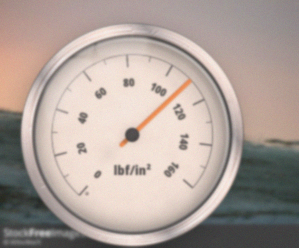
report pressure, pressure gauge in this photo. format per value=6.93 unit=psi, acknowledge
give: value=110 unit=psi
